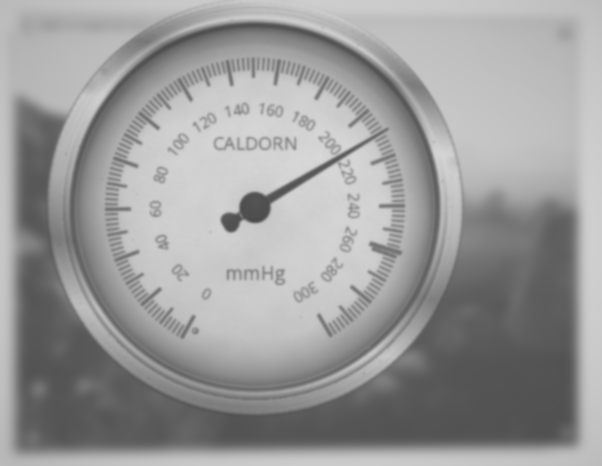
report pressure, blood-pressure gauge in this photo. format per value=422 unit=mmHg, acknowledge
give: value=210 unit=mmHg
